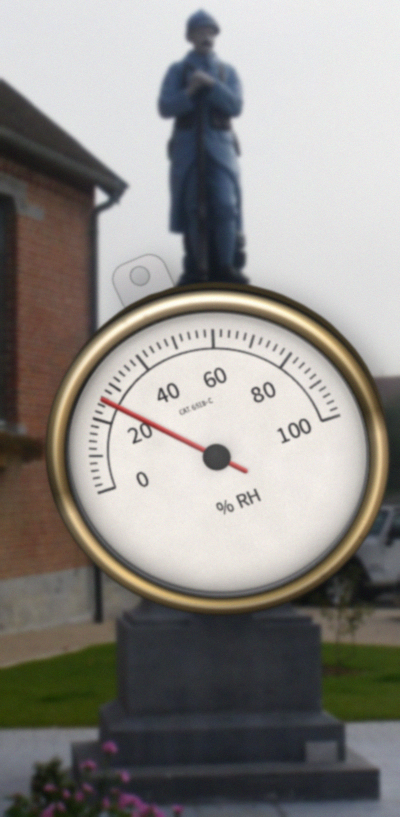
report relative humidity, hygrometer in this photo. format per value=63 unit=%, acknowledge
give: value=26 unit=%
